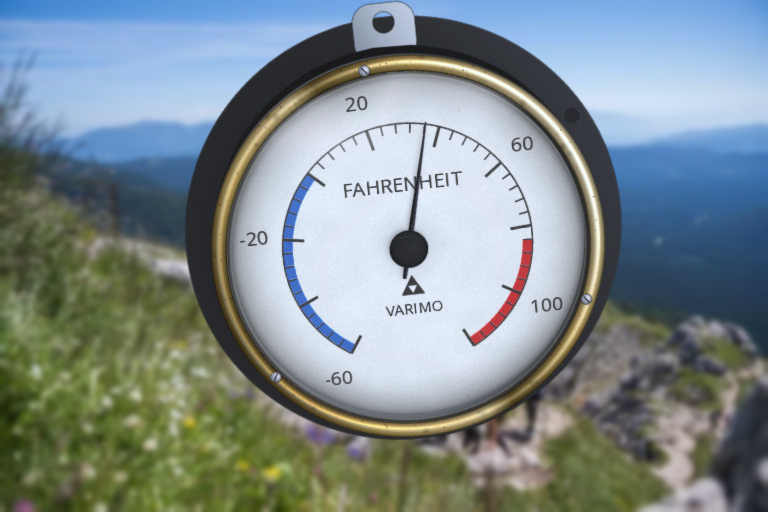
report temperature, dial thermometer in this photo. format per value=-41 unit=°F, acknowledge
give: value=36 unit=°F
